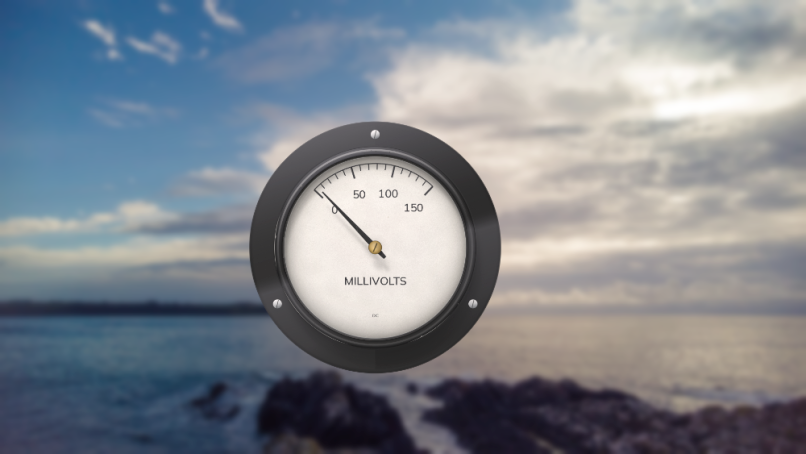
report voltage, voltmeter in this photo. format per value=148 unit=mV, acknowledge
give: value=5 unit=mV
